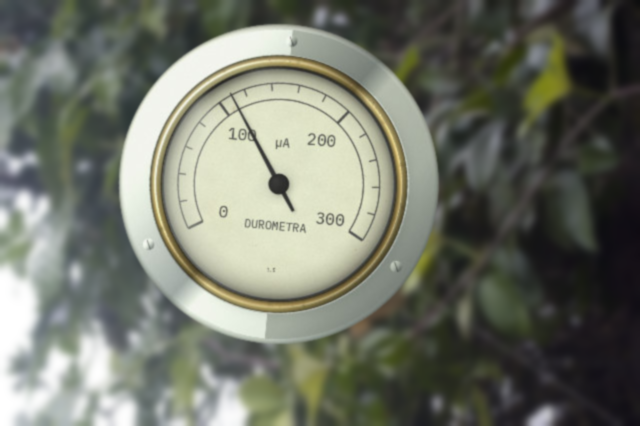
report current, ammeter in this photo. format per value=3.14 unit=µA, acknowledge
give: value=110 unit=µA
